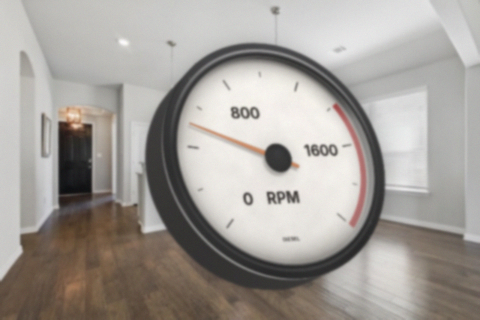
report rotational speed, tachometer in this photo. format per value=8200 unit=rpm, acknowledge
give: value=500 unit=rpm
